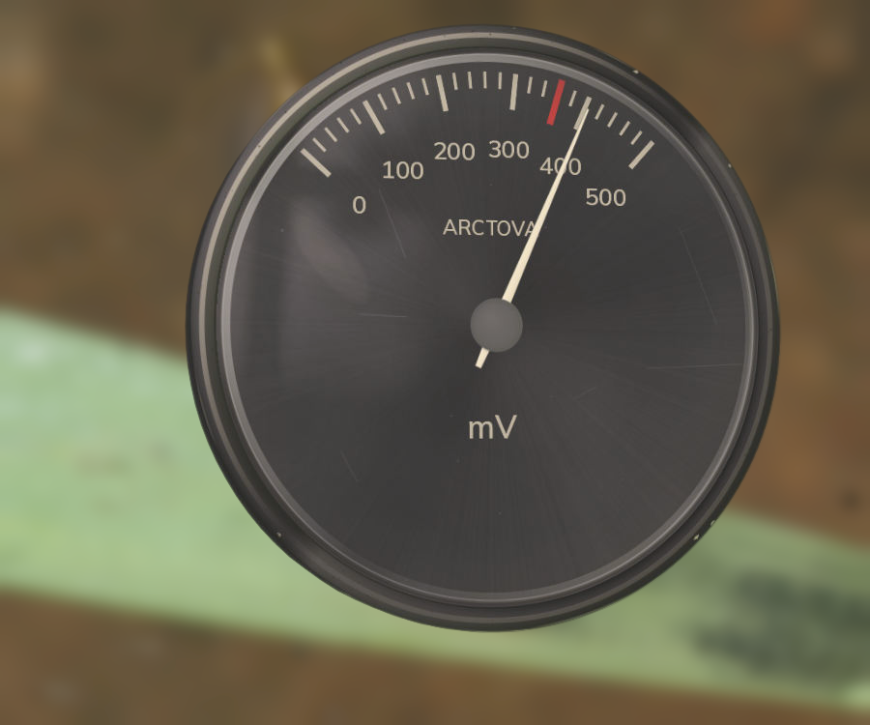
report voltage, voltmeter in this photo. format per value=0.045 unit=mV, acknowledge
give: value=400 unit=mV
